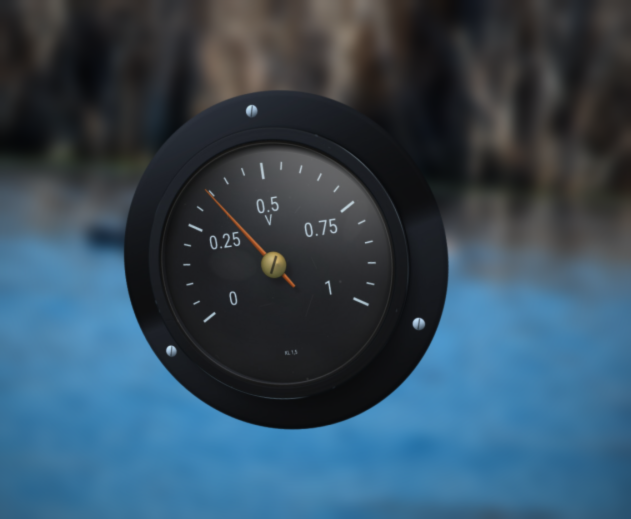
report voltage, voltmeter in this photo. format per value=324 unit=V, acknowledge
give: value=0.35 unit=V
